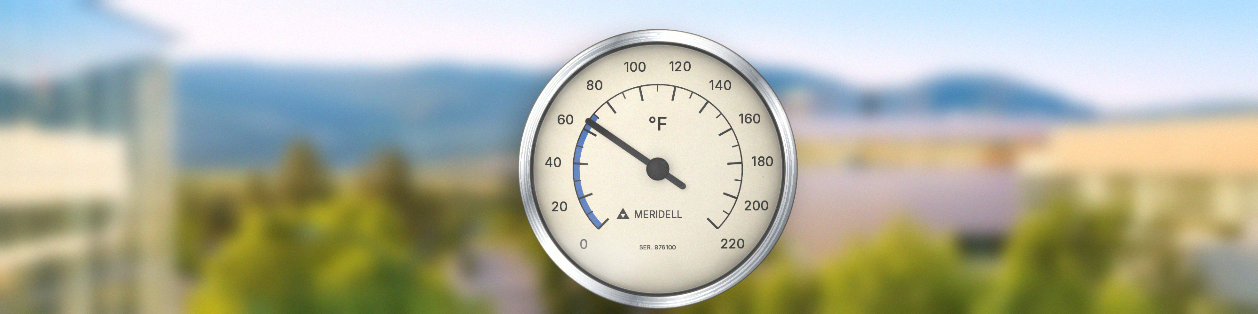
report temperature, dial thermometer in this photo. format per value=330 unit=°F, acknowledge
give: value=65 unit=°F
